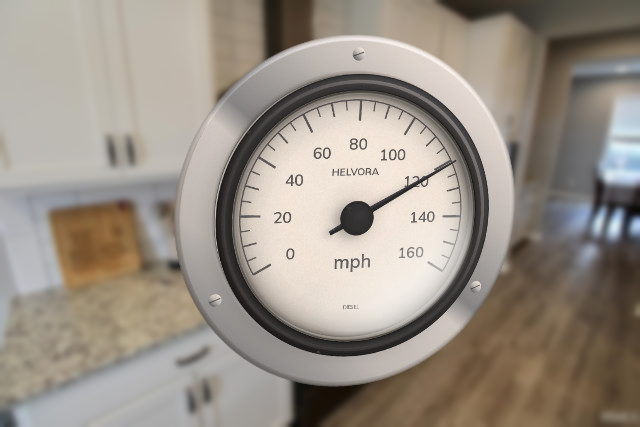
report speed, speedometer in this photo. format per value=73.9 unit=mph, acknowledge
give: value=120 unit=mph
